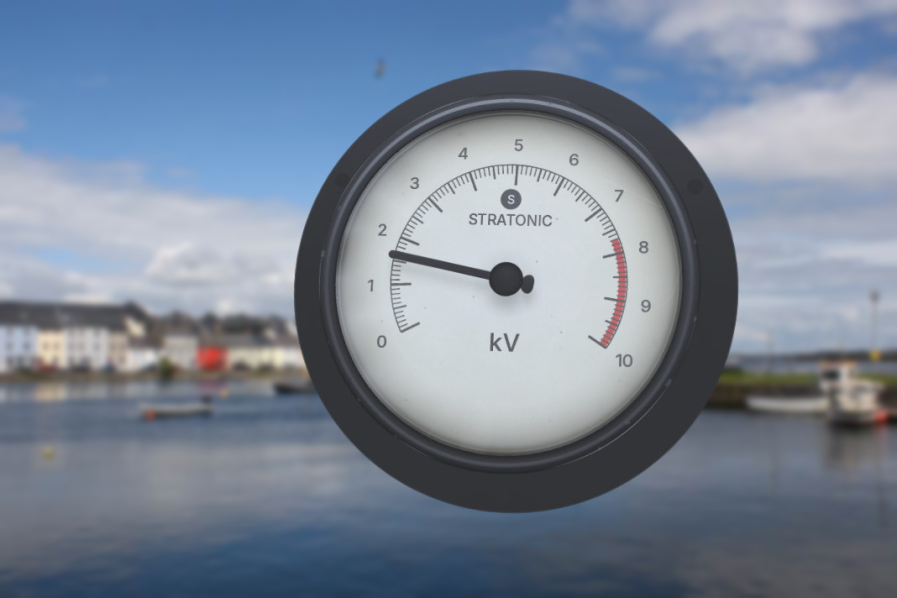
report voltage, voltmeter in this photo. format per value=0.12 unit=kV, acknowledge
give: value=1.6 unit=kV
